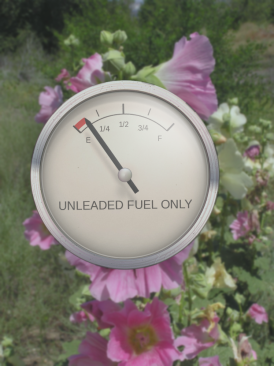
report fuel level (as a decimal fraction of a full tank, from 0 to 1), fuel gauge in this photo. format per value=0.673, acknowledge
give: value=0.125
